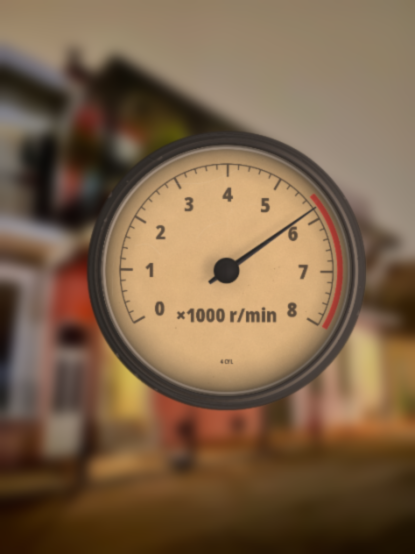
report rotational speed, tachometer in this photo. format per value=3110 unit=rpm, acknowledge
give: value=5800 unit=rpm
